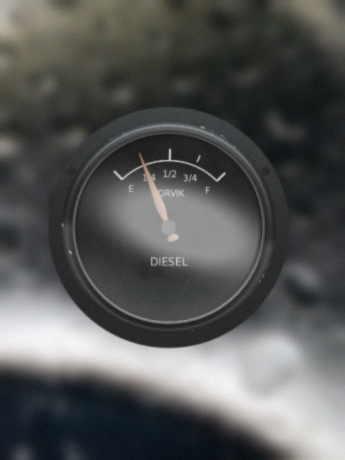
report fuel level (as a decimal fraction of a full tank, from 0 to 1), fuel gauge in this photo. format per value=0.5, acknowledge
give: value=0.25
